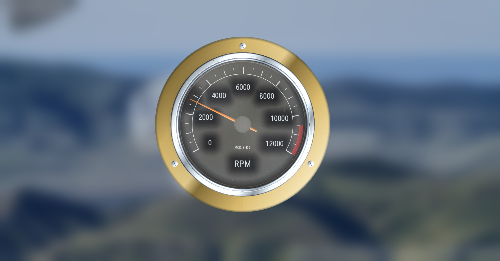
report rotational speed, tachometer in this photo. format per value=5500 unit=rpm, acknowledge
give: value=2750 unit=rpm
